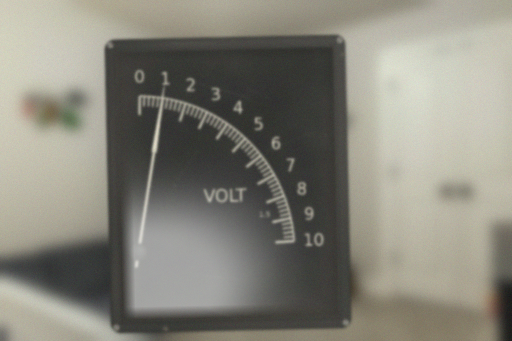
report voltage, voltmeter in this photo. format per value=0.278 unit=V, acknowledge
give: value=1 unit=V
